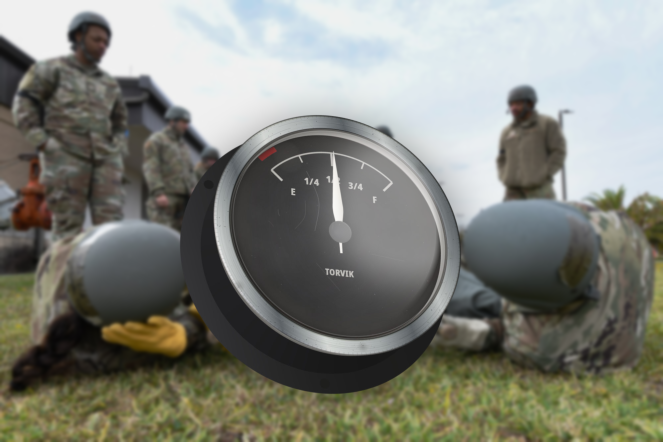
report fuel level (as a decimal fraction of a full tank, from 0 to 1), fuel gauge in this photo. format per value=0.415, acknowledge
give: value=0.5
